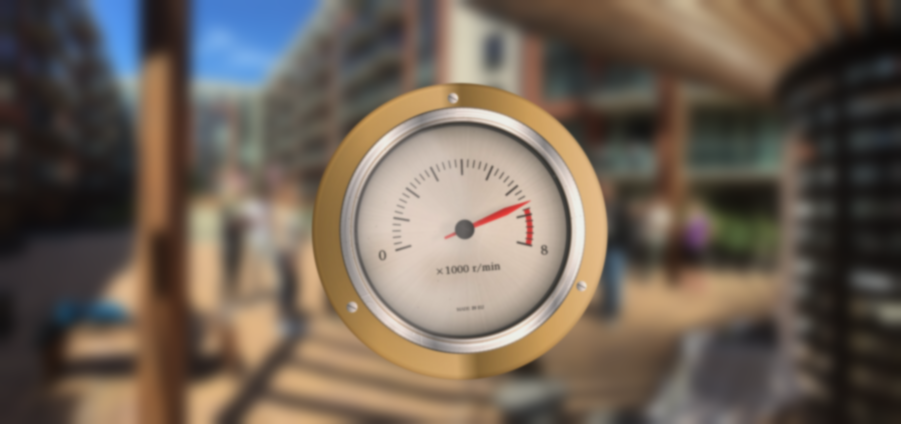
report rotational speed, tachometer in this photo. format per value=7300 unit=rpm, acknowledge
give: value=6600 unit=rpm
